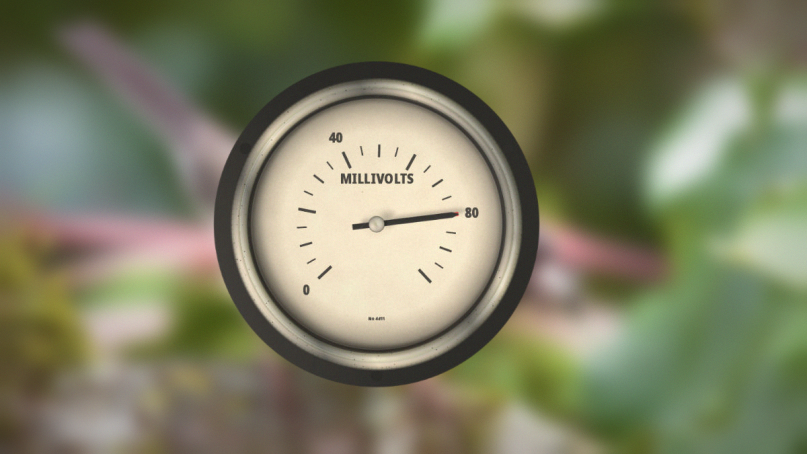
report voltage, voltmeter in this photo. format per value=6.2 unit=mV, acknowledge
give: value=80 unit=mV
